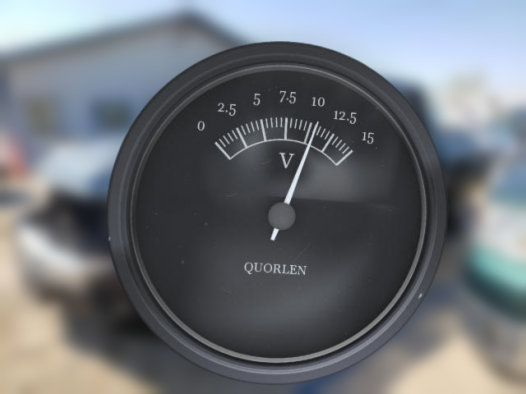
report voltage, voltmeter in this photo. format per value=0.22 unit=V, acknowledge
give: value=10.5 unit=V
